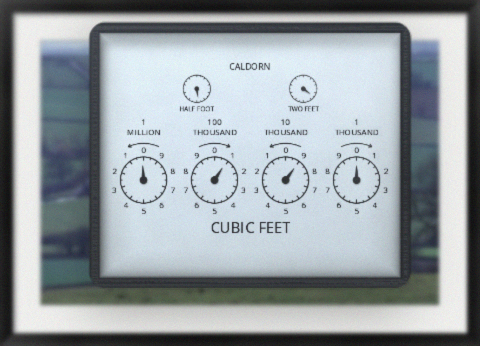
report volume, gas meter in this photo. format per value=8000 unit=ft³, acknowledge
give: value=9000 unit=ft³
